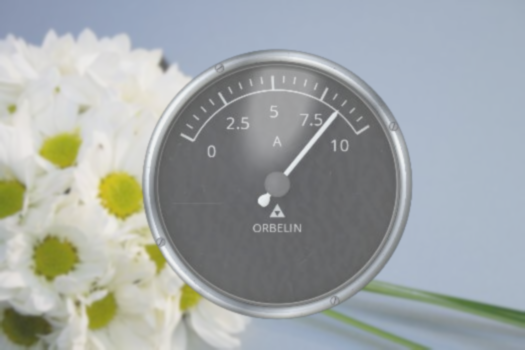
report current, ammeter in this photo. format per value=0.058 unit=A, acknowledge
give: value=8.5 unit=A
